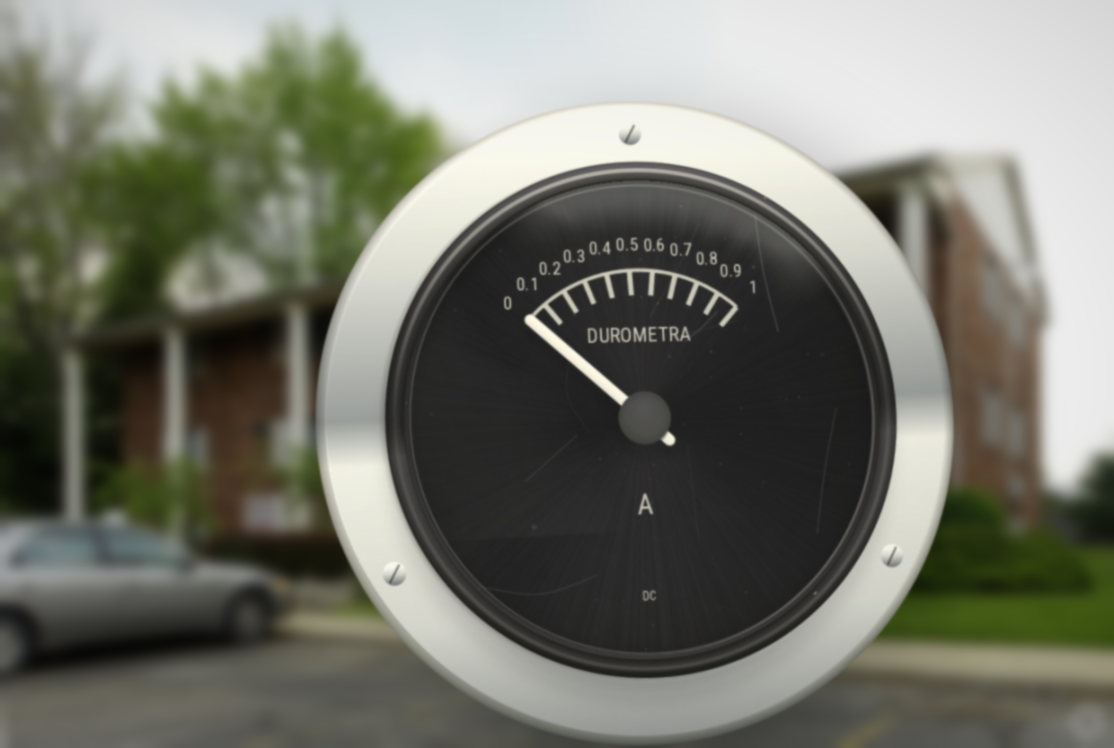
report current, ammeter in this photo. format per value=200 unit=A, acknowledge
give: value=0 unit=A
